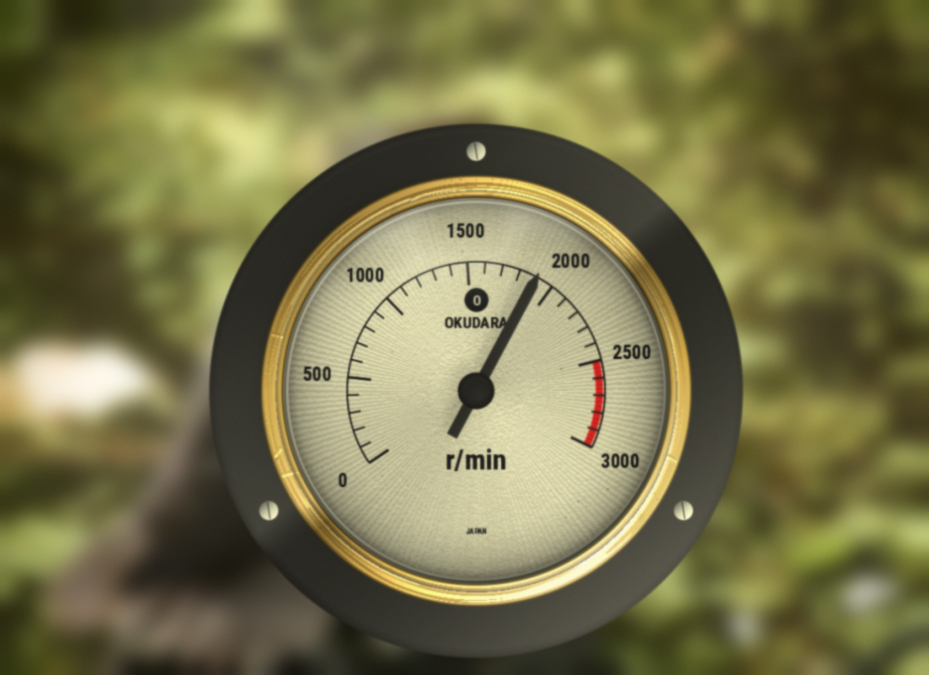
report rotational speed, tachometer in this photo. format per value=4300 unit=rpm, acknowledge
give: value=1900 unit=rpm
